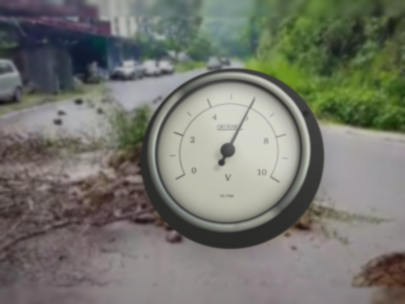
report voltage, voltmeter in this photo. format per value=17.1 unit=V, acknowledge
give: value=6 unit=V
